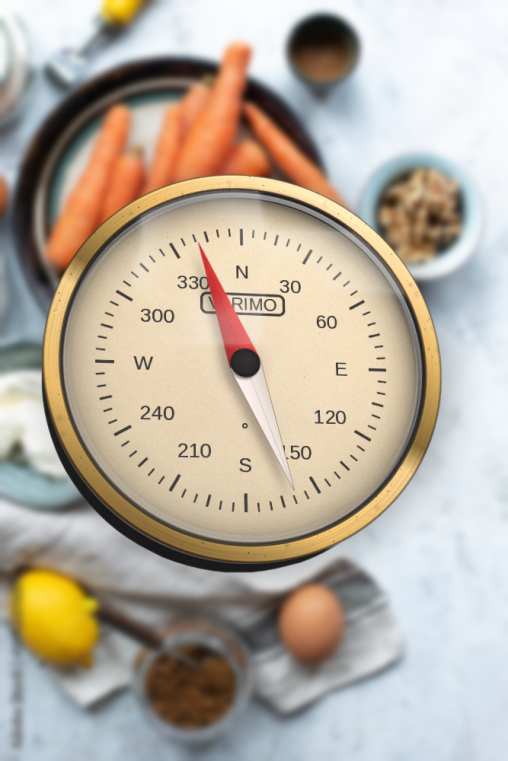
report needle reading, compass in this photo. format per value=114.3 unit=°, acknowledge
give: value=340 unit=°
